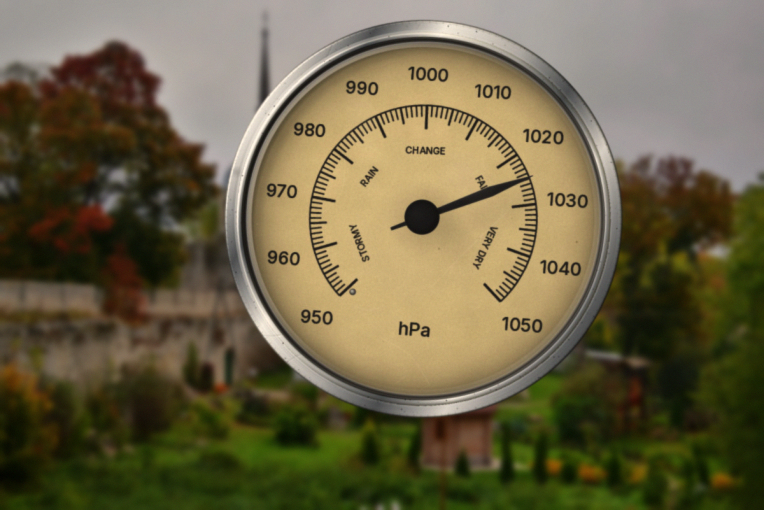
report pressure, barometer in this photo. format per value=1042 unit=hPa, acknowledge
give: value=1025 unit=hPa
